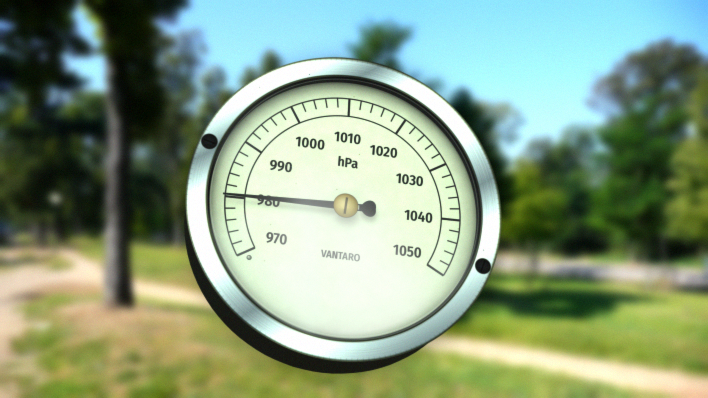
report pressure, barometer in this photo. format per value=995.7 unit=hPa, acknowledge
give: value=980 unit=hPa
